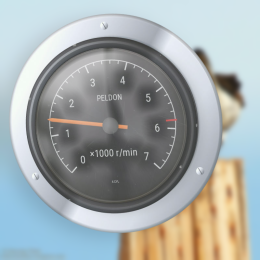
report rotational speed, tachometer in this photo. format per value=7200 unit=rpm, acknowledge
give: value=1400 unit=rpm
